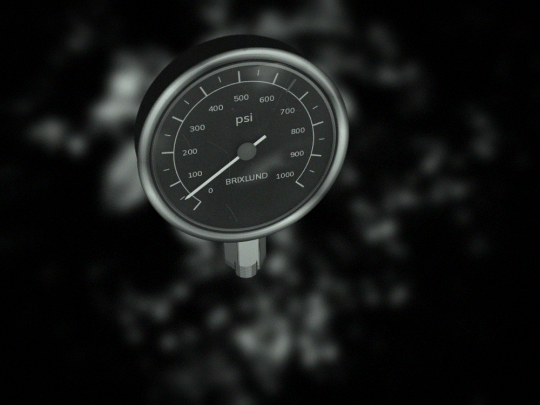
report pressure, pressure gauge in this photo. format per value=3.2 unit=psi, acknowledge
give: value=50 unit=psi
